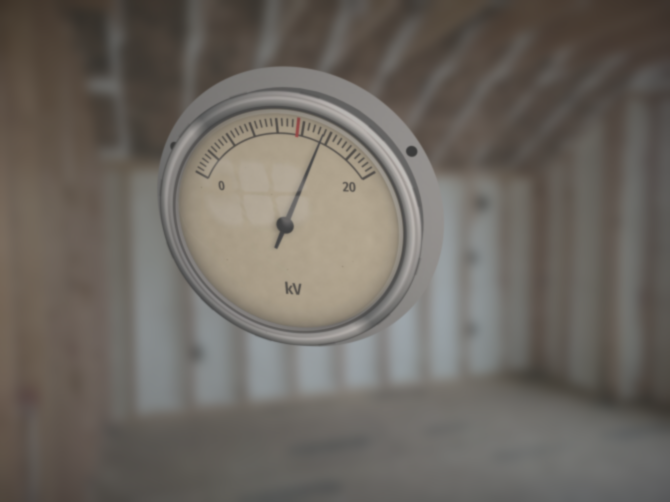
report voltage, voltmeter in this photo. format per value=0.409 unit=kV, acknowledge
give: value=14.5 unit=kV
